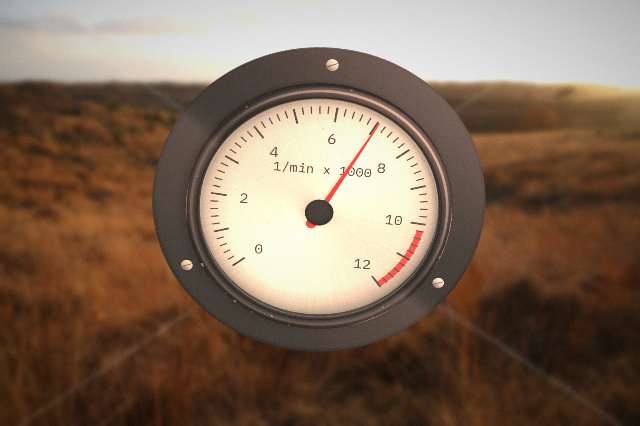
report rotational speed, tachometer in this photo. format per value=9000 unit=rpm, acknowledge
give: value=7000 unit=rpm
